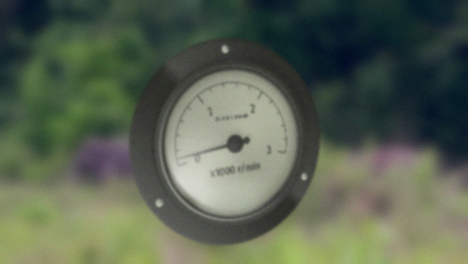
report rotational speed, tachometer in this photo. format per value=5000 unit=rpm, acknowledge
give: value=100 unit=rpm
